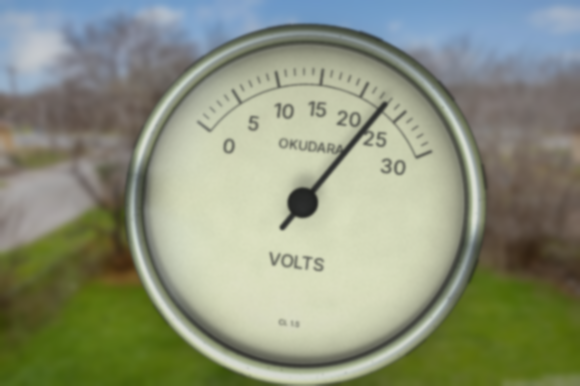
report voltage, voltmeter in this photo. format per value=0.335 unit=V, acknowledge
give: value=23 unit=V
